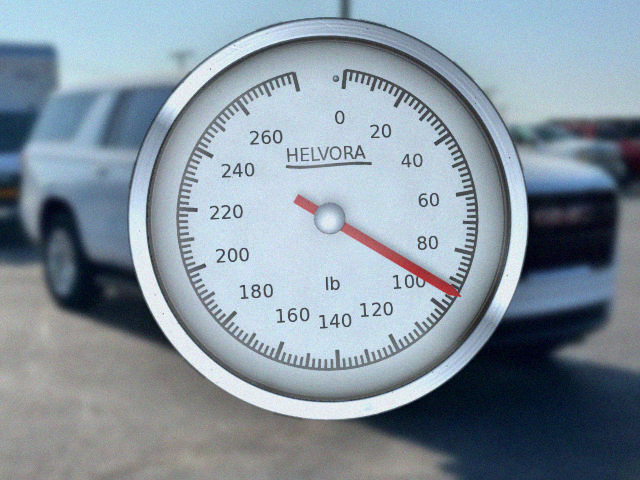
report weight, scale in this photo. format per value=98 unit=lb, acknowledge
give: value=94 unit=lb
